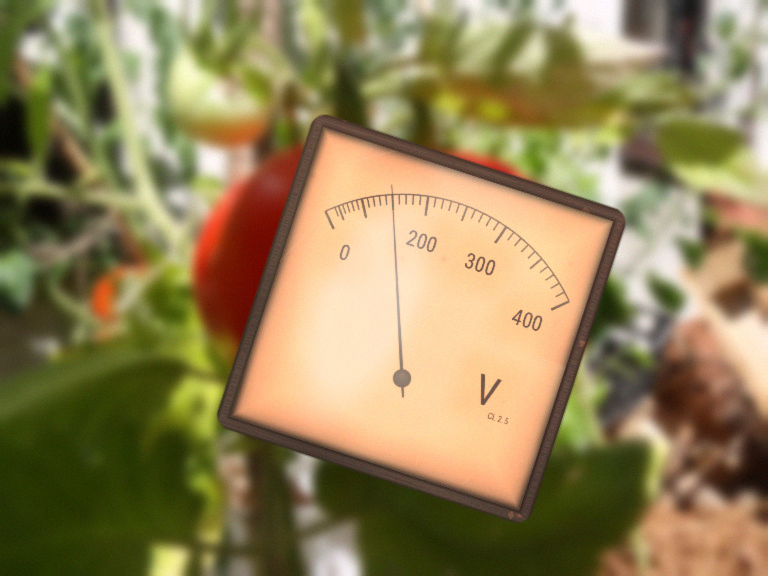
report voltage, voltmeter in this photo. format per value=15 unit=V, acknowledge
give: value=150 unit=V
